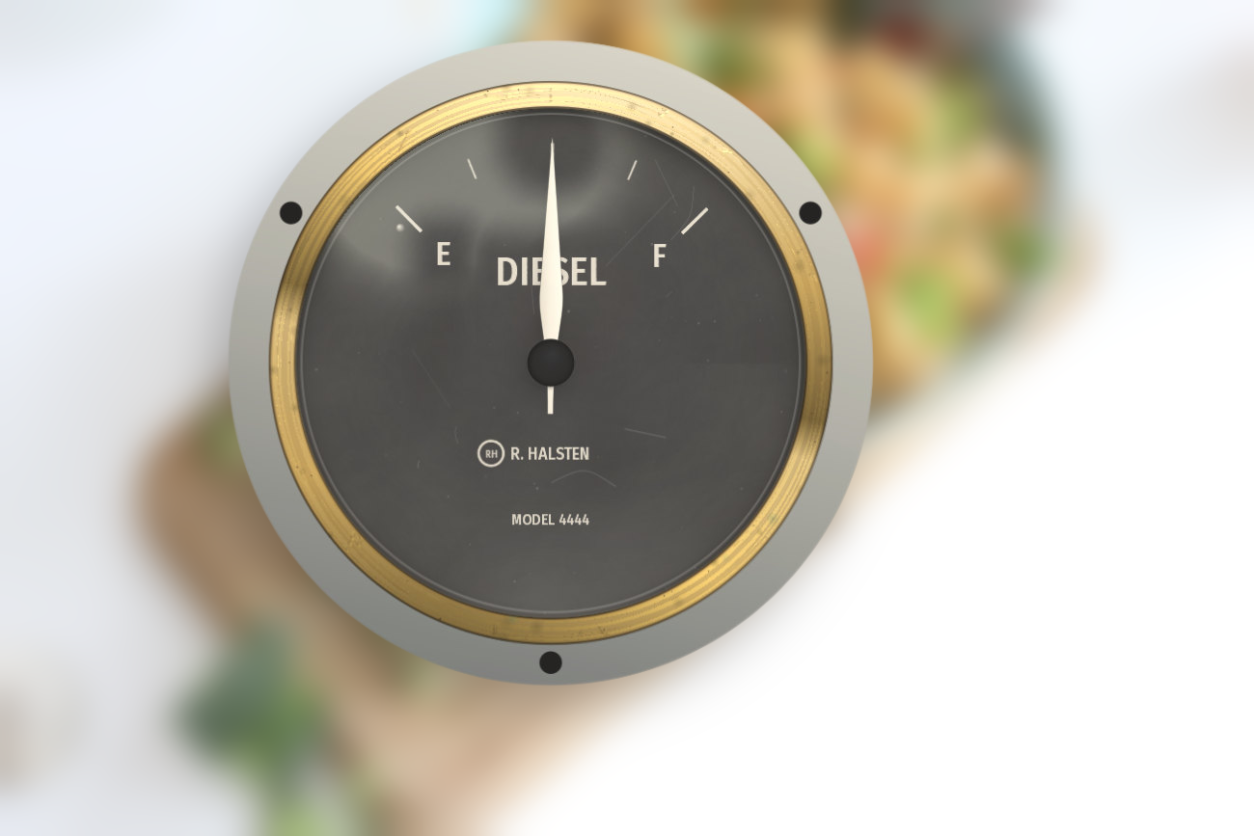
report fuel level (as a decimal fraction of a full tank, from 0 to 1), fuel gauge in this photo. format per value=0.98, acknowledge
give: value=0.5
